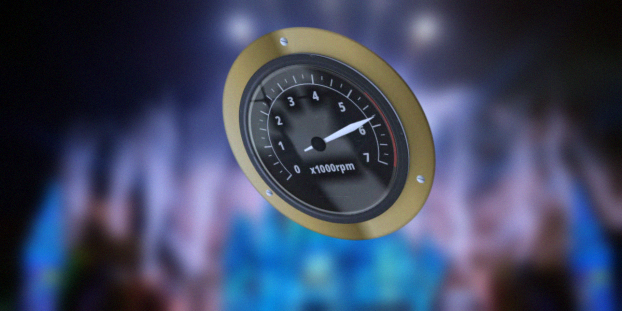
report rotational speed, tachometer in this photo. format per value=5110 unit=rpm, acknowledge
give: value=5750 unit=rpm
